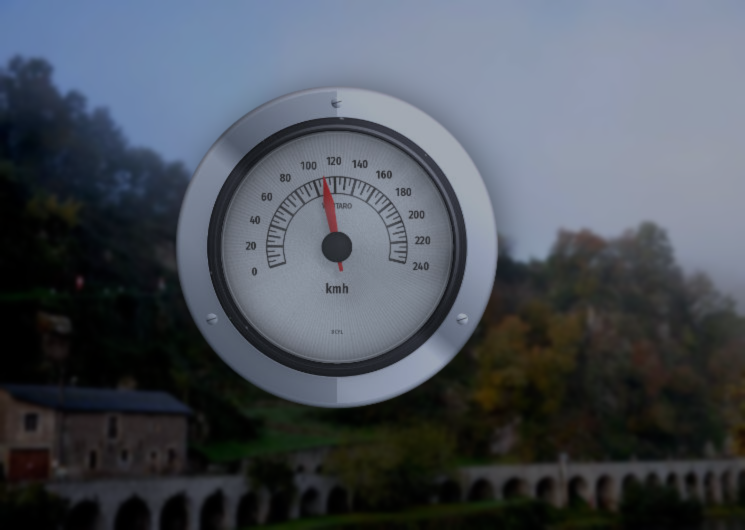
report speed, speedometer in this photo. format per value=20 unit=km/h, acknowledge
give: value=110 unit=km/h
